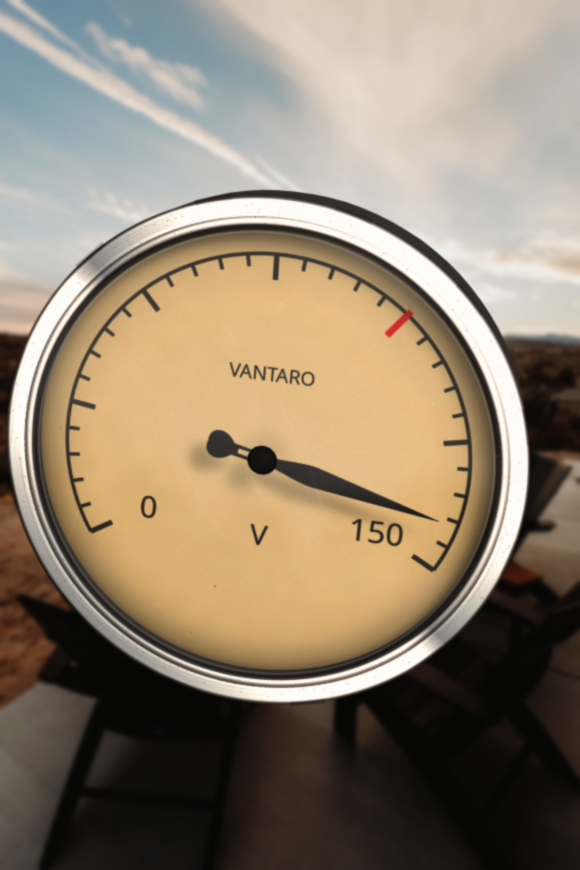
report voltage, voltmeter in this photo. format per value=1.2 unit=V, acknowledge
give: value=140 unit=V
